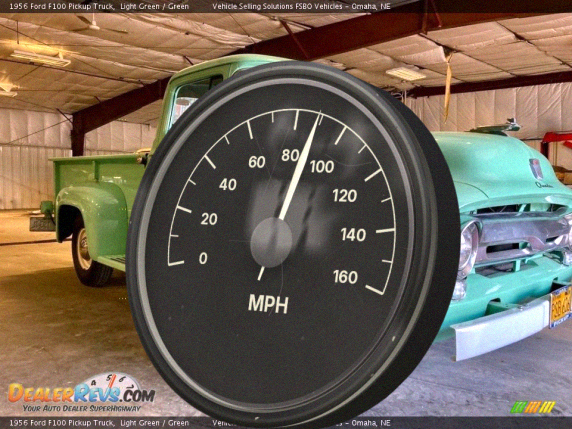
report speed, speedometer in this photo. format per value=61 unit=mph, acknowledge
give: value=90 unit=mph
